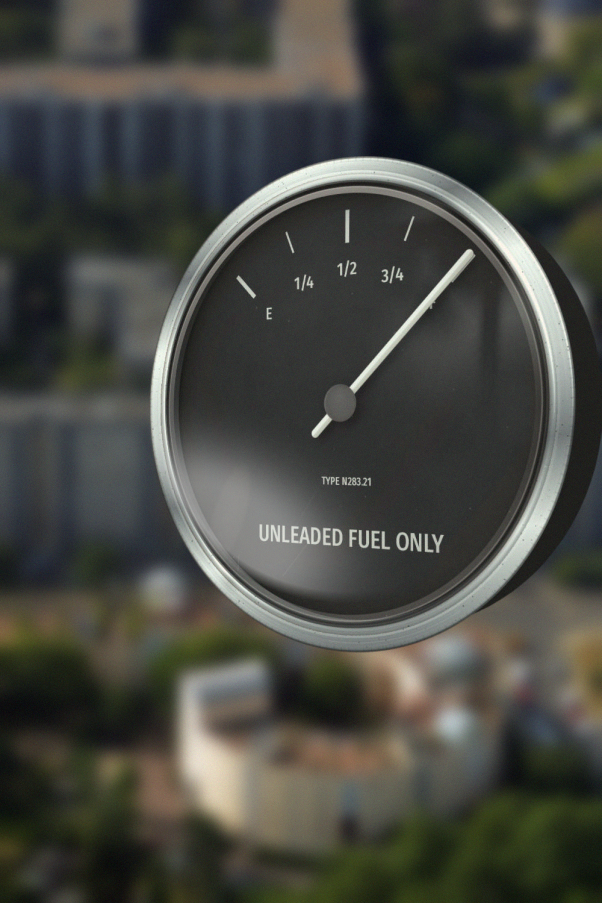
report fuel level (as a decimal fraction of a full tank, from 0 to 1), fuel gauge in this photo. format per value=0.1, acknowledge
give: value=1
